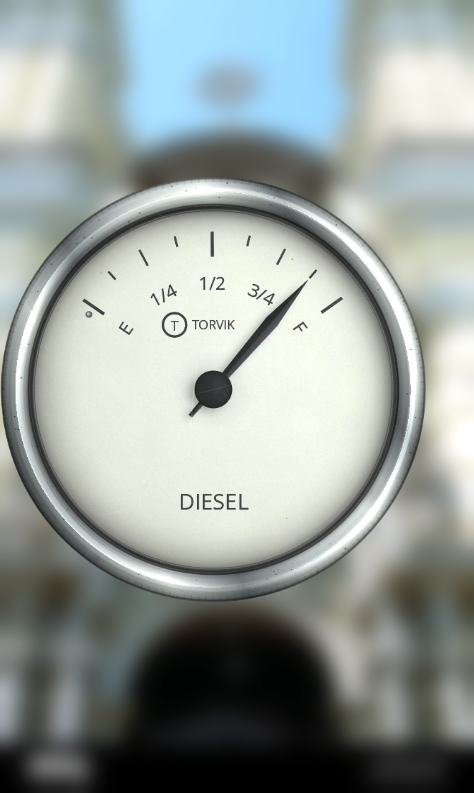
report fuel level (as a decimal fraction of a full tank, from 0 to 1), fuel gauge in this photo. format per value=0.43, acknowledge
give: value=0.875
